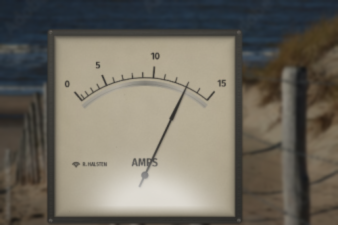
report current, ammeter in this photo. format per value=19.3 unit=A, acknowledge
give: value=13 unit=A
